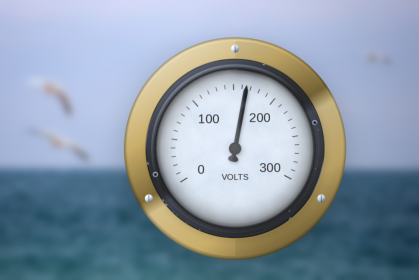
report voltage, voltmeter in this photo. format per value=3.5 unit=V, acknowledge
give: value=165 unit=V
